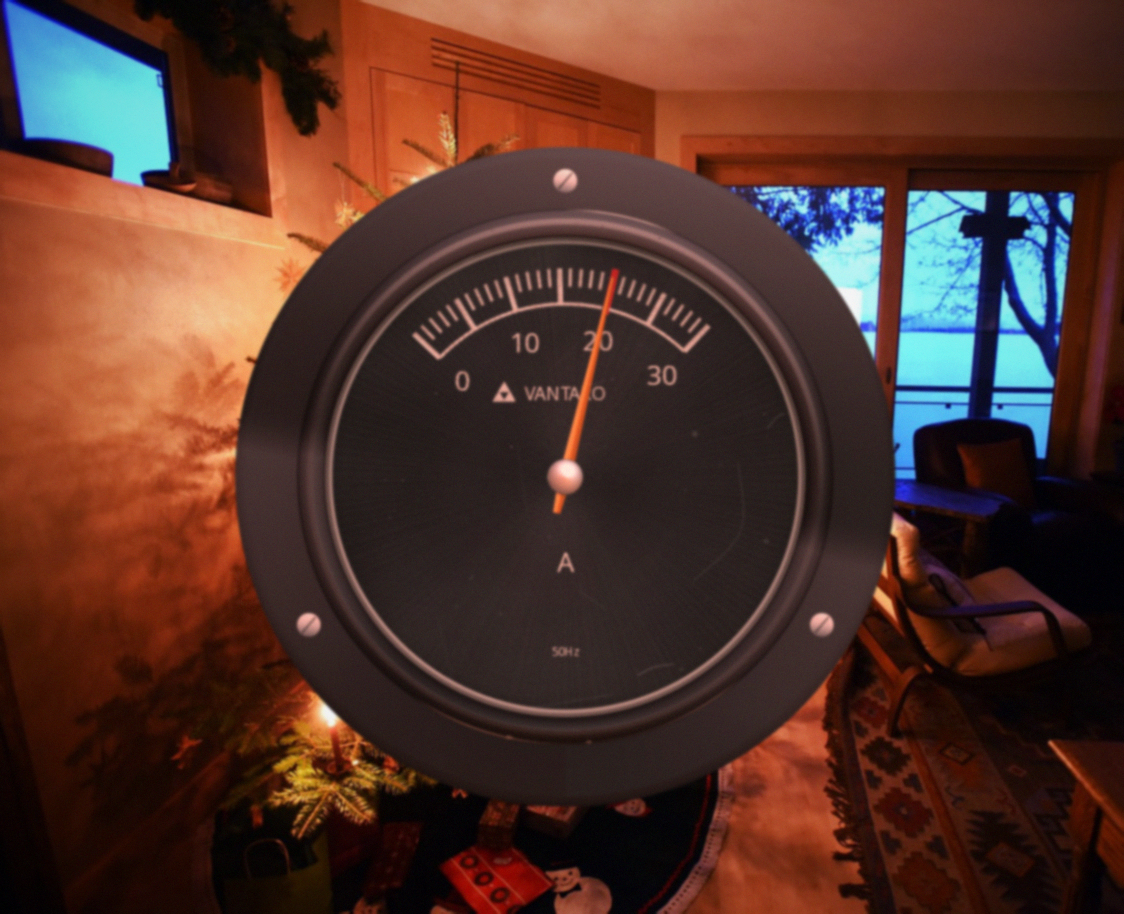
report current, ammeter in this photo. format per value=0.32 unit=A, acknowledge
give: value=20 unit=A
